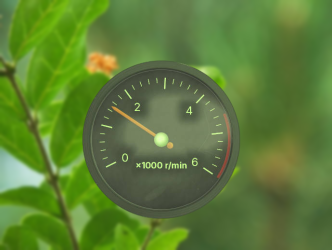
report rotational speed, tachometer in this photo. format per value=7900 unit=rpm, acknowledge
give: value=1500 unit=rpm
